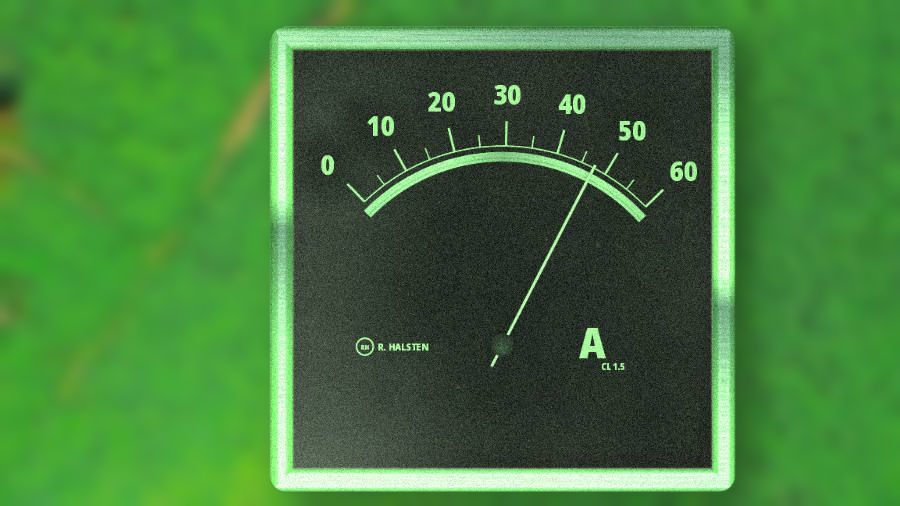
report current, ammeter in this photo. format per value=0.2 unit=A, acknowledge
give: value=47.5 unit=A
